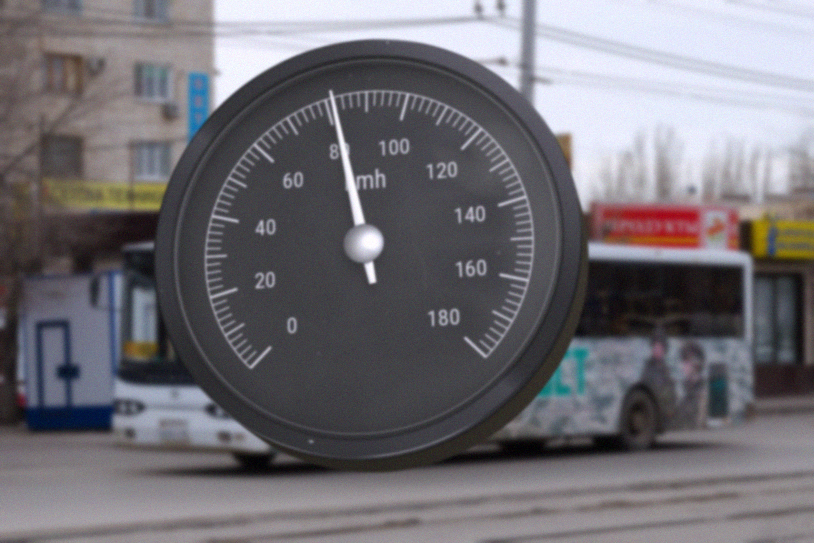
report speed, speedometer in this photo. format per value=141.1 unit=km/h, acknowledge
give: value=82 unit=km/h
